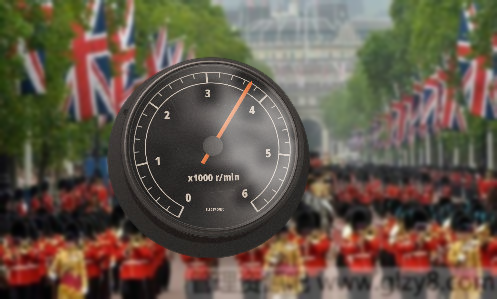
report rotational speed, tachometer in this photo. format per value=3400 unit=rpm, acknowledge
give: value=3700 unit=rpm
